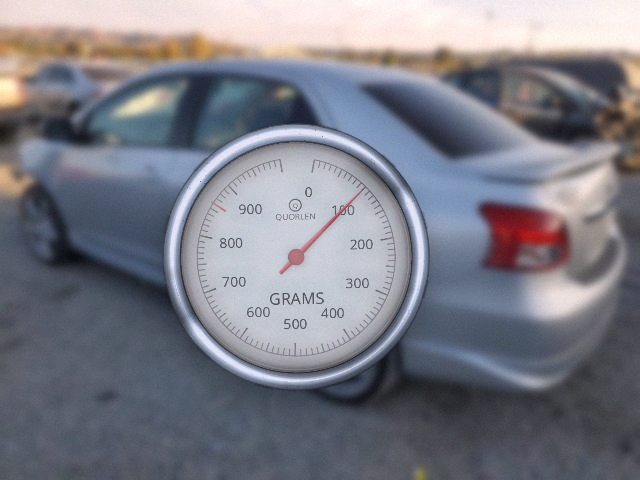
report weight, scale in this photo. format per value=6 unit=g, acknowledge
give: value=100 unit=g
